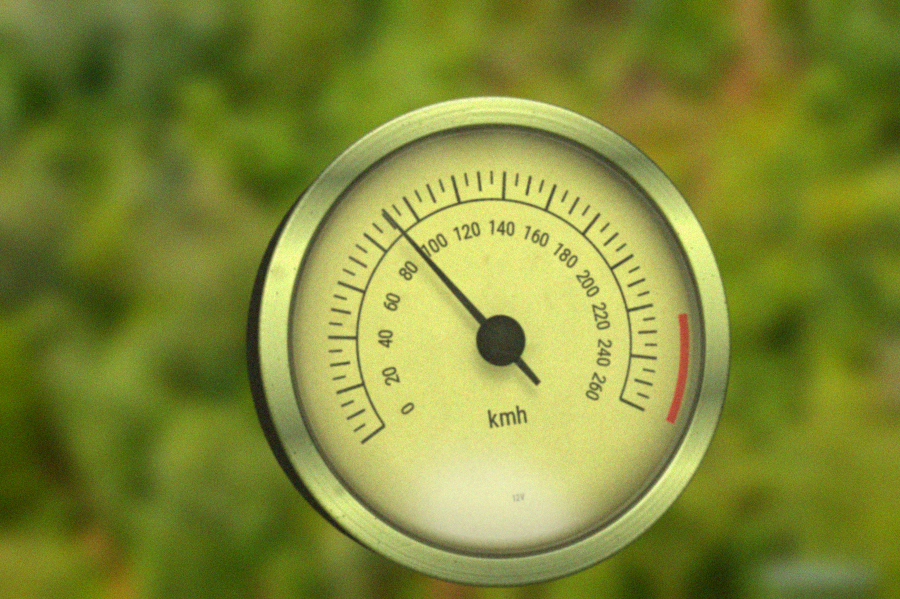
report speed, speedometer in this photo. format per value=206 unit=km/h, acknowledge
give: value=90 unit=km/h
